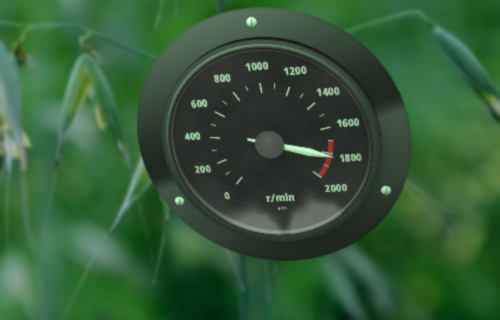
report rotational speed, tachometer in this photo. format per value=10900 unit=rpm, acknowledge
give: value=1800 unit=rpm
